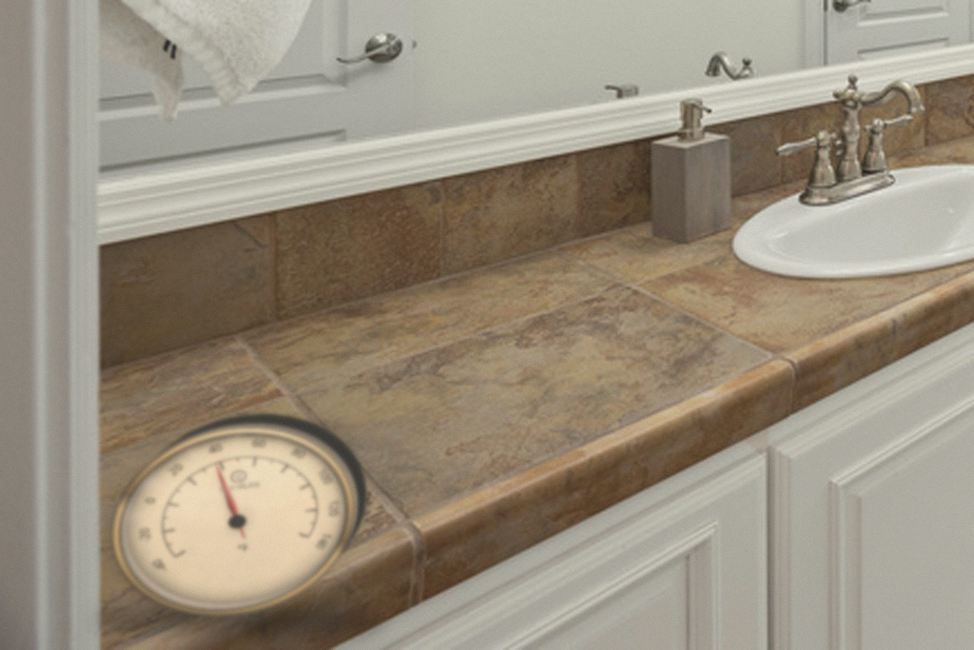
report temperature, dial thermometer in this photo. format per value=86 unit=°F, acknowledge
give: value=40 unit=°F
